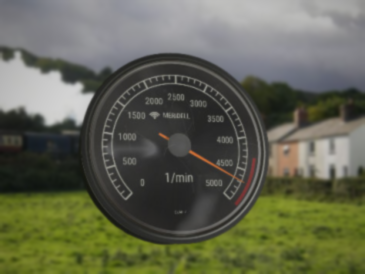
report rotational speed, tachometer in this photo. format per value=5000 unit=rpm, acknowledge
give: value=4700 unit=rpm
